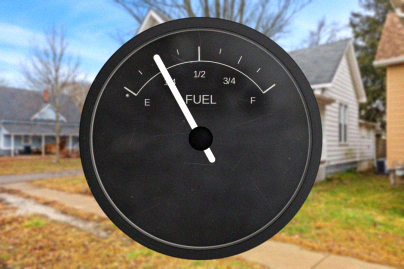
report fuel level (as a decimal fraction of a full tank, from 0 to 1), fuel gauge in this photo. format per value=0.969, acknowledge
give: value=0.25
